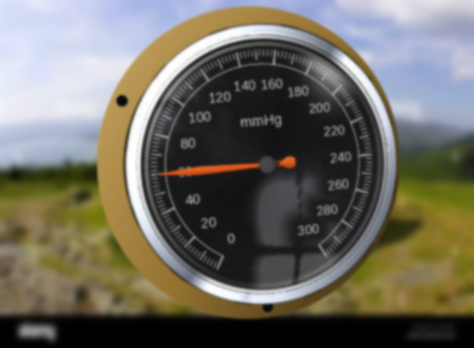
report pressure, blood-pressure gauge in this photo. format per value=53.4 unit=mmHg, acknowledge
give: value=60 unit=mmHg
